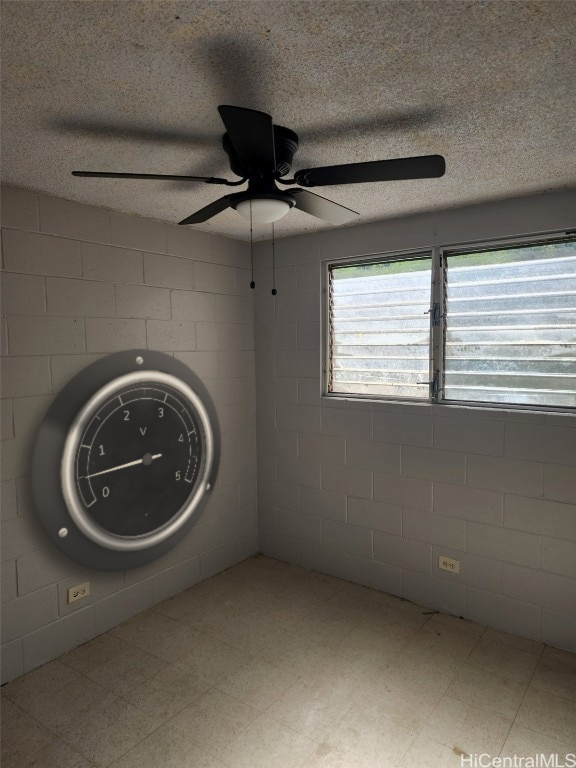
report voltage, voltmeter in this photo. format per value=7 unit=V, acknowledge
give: value=0.5 unit=V
